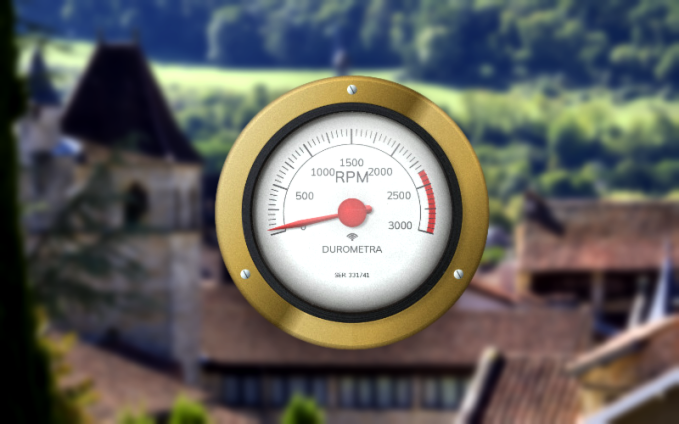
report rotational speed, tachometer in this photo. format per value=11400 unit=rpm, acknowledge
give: value=50 unit=rpm
